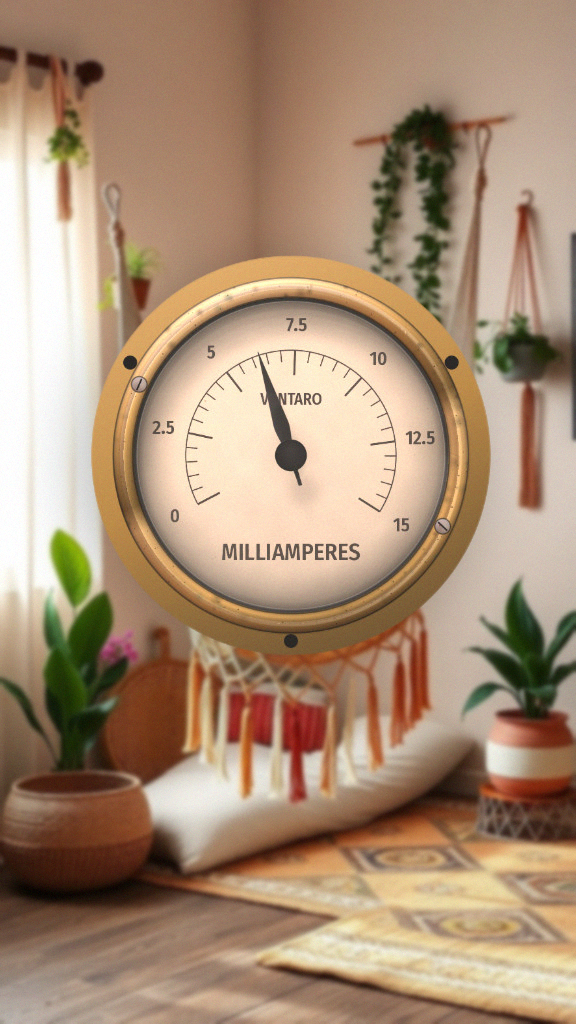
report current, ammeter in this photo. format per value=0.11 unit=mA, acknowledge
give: value=6.25 unit=mA
